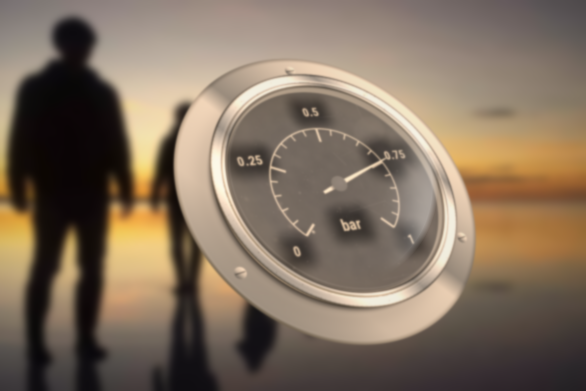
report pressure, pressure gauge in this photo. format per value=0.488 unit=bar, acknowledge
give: value=0.75 unit=bar
